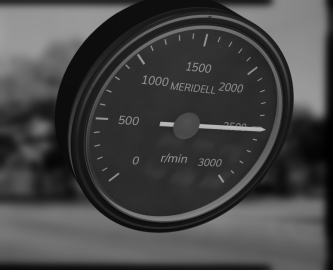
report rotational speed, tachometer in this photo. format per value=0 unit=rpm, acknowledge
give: value=2500 unit=rpm
